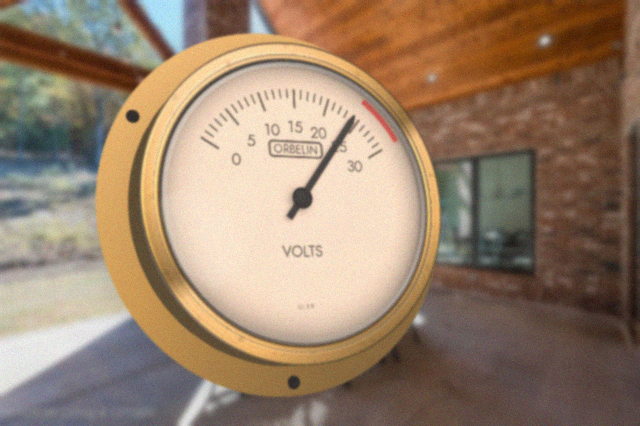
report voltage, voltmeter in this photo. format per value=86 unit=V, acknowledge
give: value=24 unit=V
